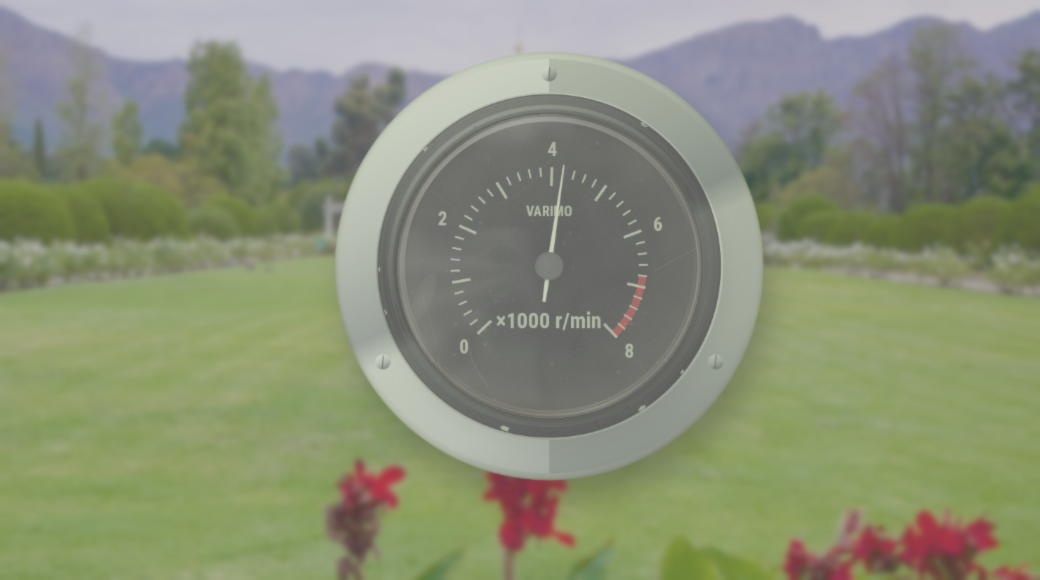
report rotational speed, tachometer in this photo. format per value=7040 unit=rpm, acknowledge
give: value=4200 unit=rpm
